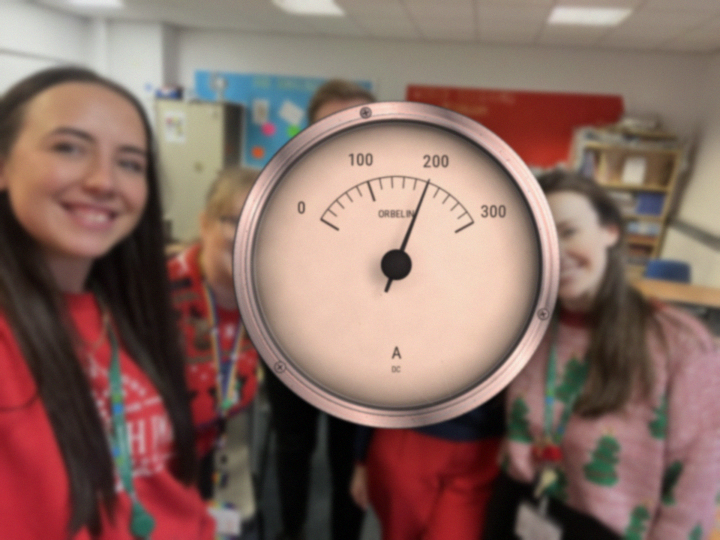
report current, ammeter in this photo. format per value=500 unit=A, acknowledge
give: value=200 unit=A
